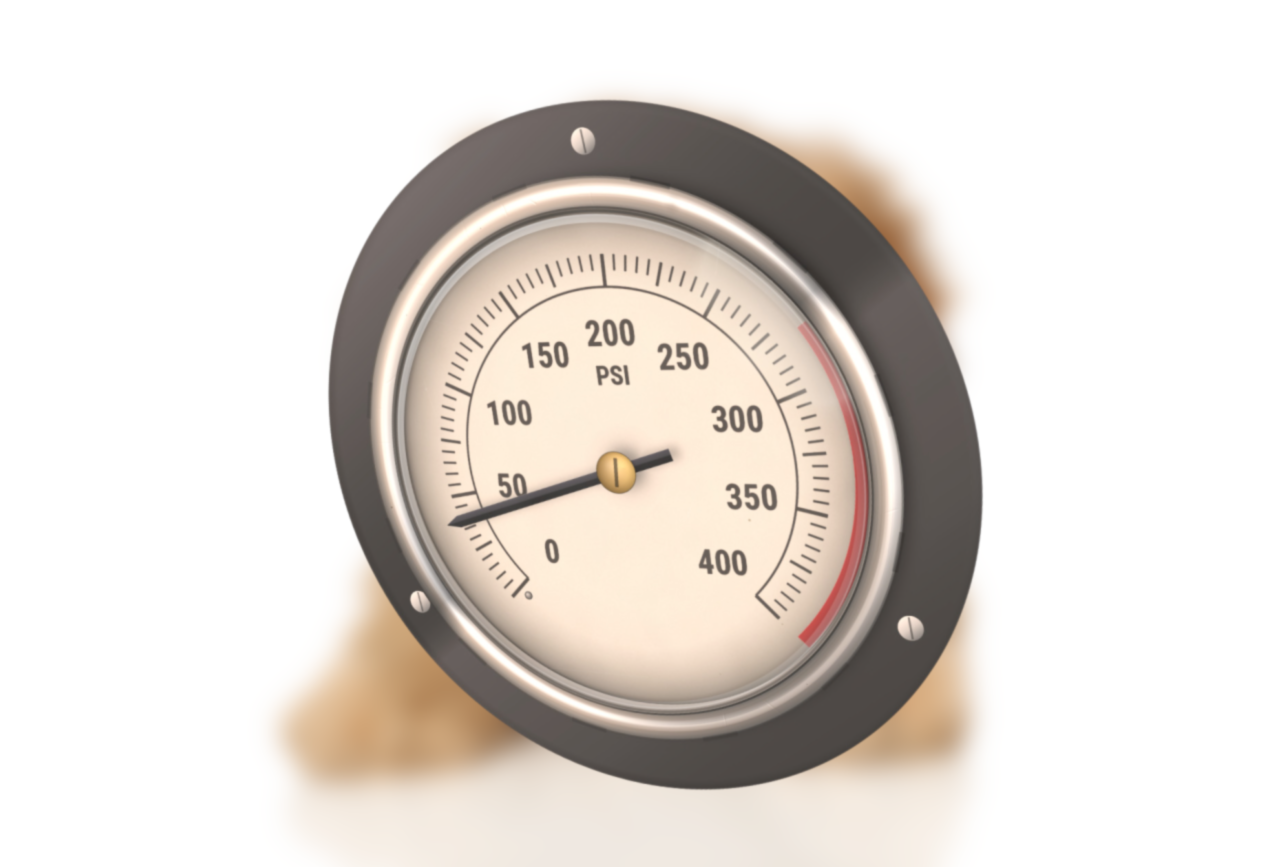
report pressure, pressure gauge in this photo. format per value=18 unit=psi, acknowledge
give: value=40 unit=psi
